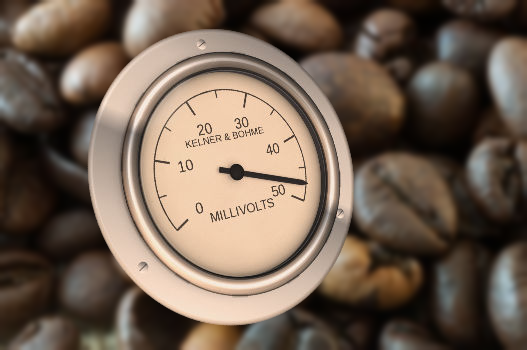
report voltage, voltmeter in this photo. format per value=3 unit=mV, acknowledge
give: value=47.5 unit=mV
